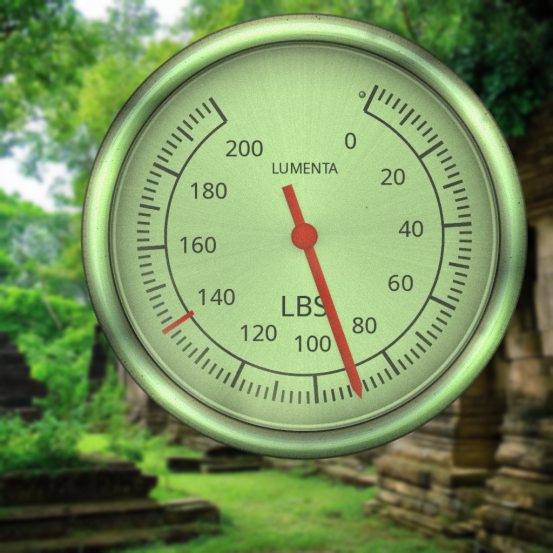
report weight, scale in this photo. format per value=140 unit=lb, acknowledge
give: value=90 unit=lb
